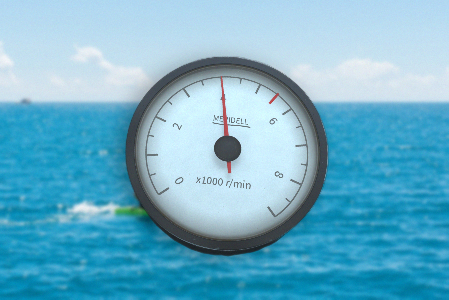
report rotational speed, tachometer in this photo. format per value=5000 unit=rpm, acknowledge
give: value=4000 unit=rpm
